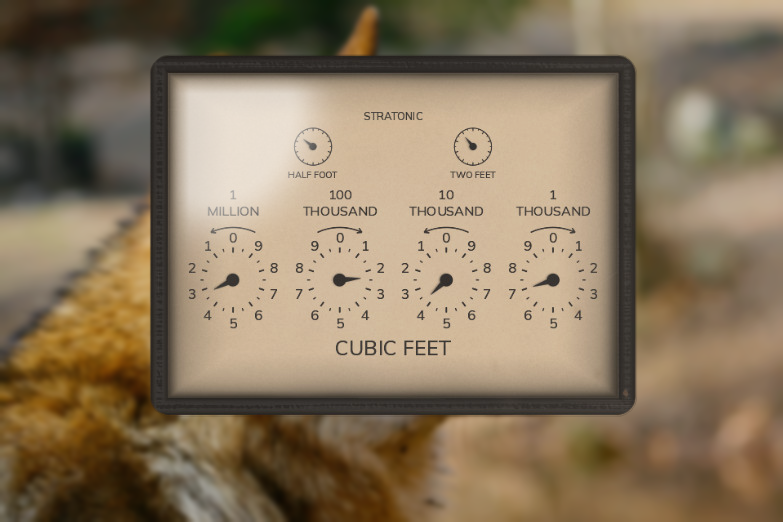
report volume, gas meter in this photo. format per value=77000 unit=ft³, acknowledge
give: value=323700 unit=ft³
